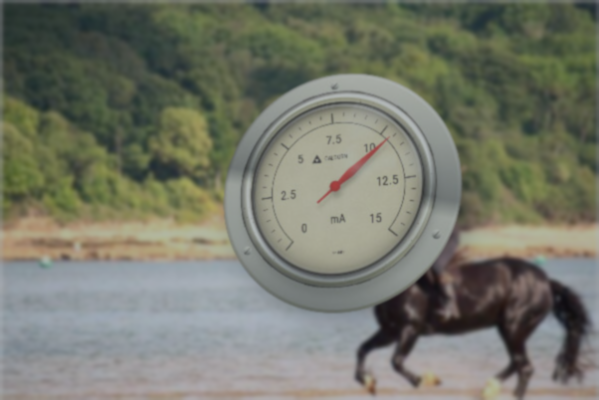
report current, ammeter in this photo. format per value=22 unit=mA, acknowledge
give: value=10.5 unit=mA
